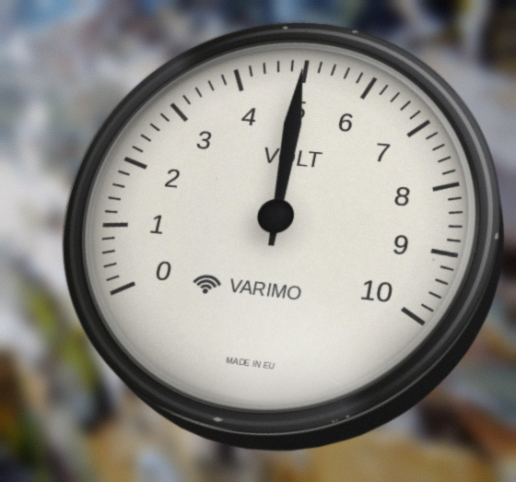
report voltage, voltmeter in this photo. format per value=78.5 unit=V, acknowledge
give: value=5 unit=V
